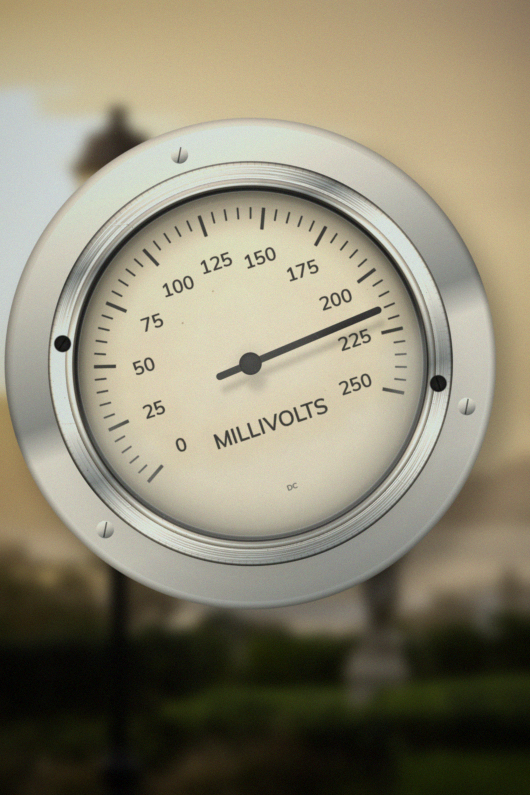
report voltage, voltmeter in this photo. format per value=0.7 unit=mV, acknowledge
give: value=215 unit=mV
